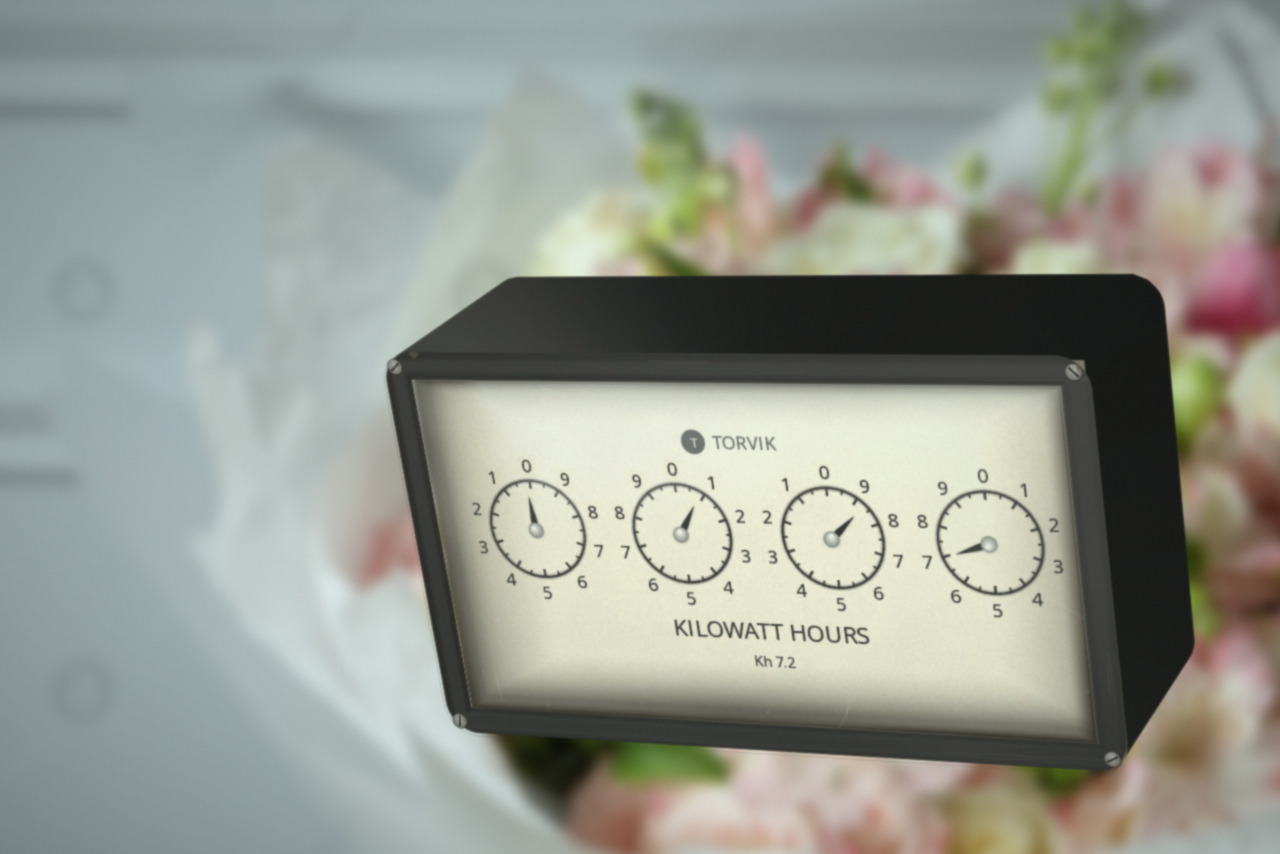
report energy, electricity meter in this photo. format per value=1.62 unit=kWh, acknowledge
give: value=87 unit=kWh
